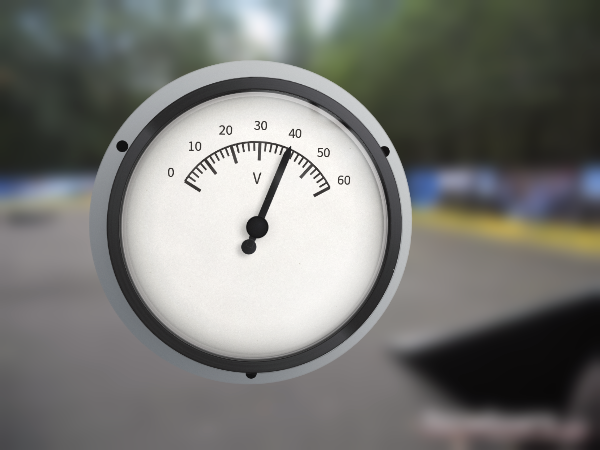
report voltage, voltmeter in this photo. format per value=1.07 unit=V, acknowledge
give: value=40 unit=V
